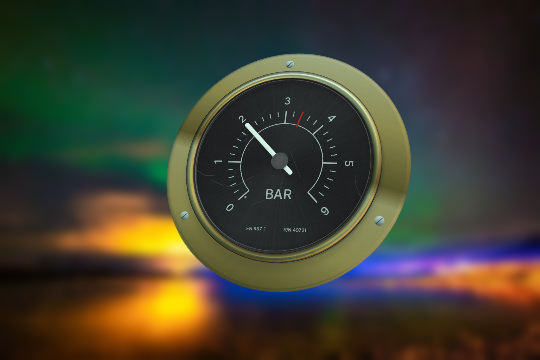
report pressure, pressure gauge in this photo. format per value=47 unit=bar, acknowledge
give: value=2 unit=bar
